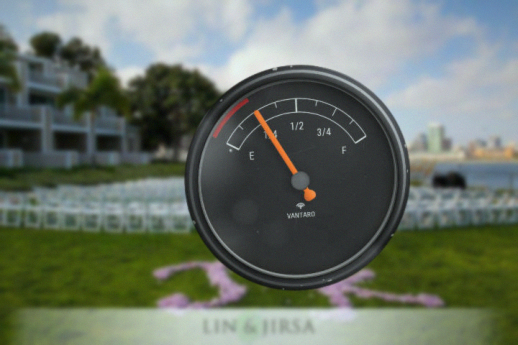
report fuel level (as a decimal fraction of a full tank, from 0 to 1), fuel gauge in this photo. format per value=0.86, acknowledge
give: value=0.25
